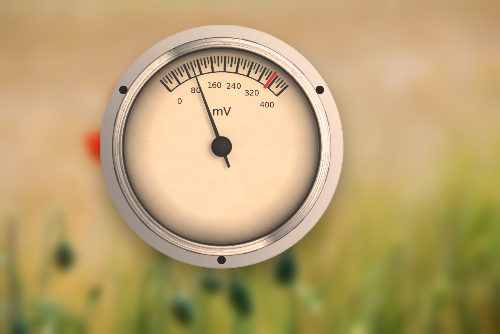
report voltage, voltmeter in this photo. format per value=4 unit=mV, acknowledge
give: value=100 unit=mV
